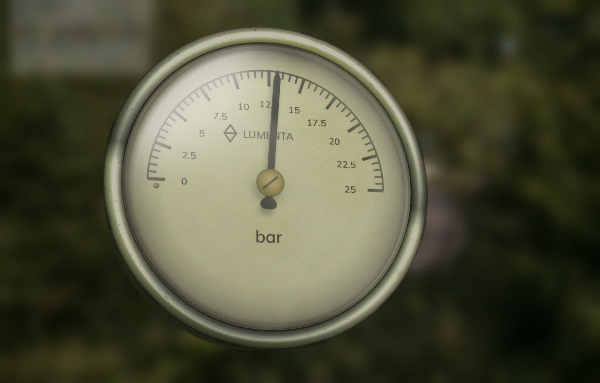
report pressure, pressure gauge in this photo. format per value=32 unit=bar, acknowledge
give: value=13 unit=bar
